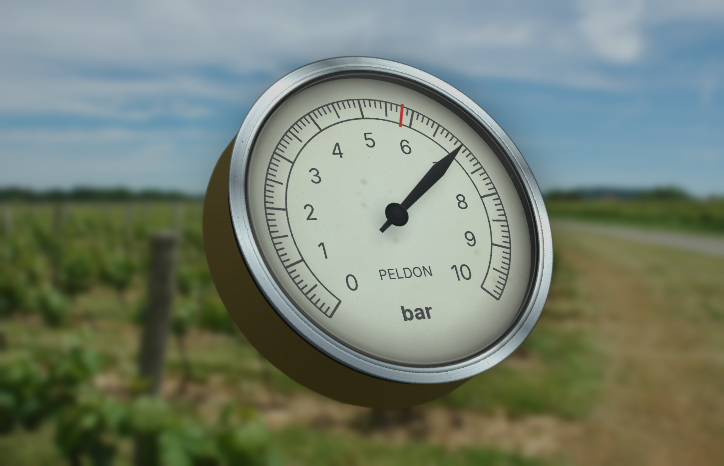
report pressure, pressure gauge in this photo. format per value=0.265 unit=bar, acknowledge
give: value=7 unit=bar
